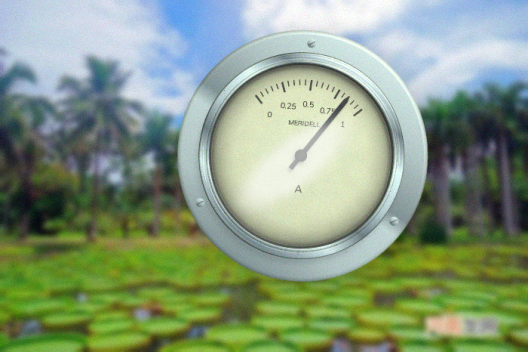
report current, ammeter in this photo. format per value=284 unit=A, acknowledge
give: value=0.85 unit=A
